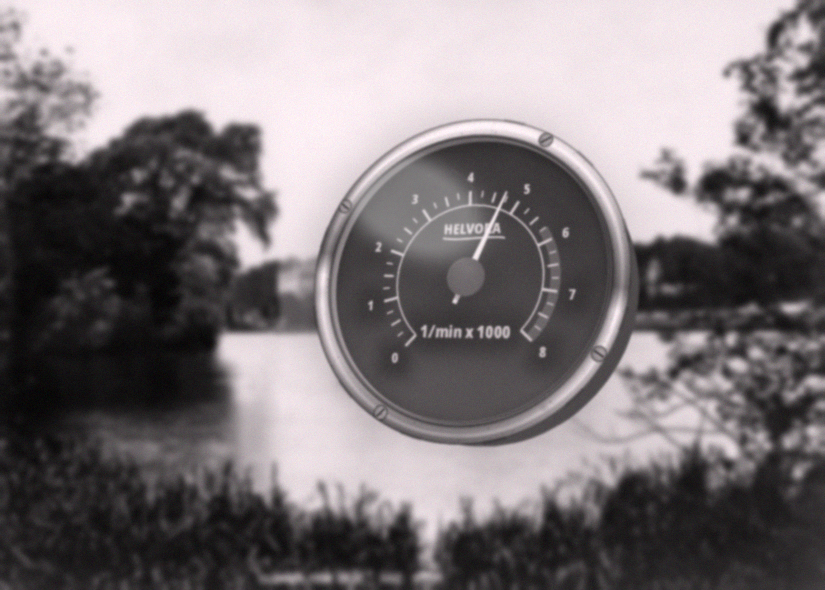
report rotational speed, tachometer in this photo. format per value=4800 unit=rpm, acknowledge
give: value=4750 unit=rpm
